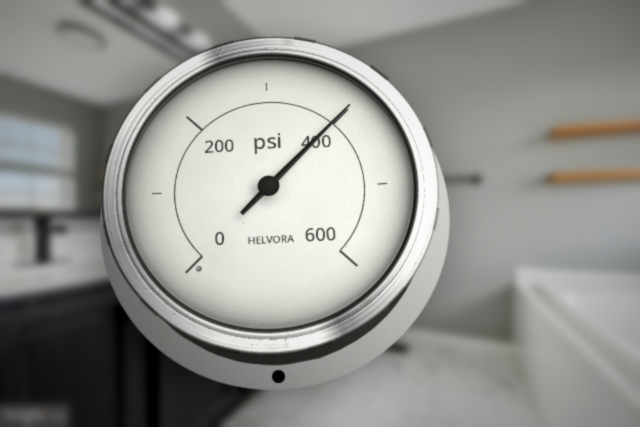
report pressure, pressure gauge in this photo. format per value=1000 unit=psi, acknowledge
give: value=400 unit=psi
